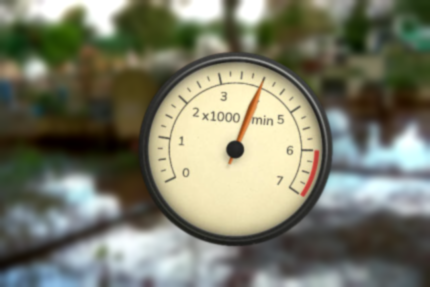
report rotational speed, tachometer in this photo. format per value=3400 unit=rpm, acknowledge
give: value=4000 unit=rpm
